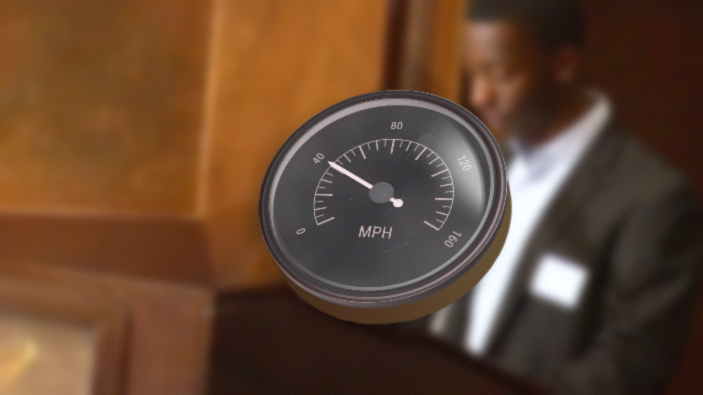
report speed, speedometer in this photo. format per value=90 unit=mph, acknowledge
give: value=40 unit=mph
